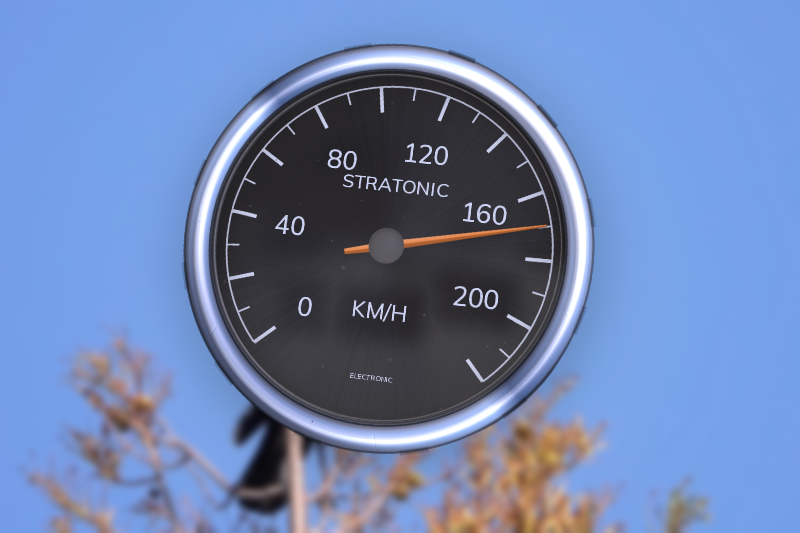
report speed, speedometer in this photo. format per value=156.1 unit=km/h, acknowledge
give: value=170 unit=km/h
